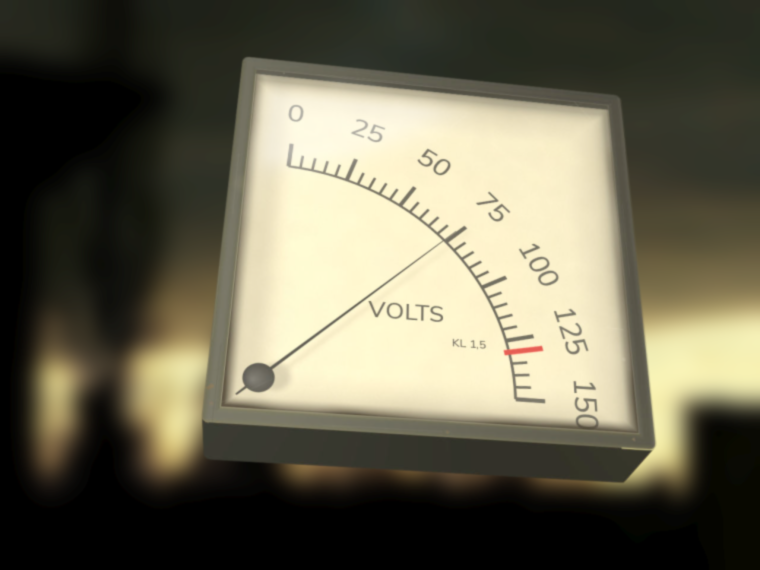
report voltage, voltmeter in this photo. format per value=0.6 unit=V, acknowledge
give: value=75 unit=V
